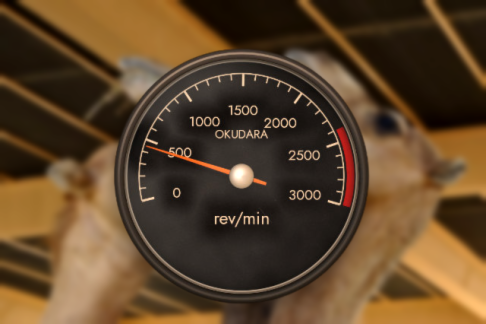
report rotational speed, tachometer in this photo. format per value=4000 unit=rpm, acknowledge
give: value=450 unit=rpm
